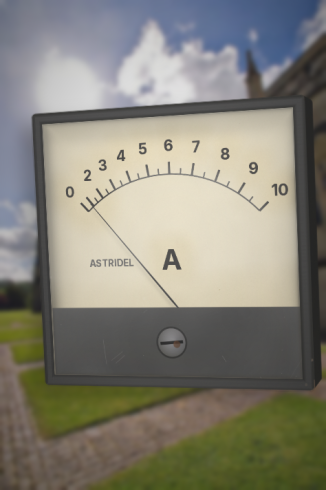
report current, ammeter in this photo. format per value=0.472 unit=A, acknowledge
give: value=1 unit=A
